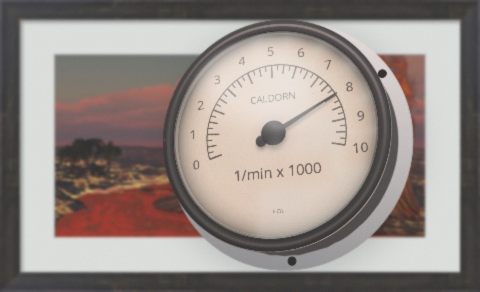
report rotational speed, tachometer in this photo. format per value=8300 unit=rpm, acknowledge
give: value=8000 unit=rpm
